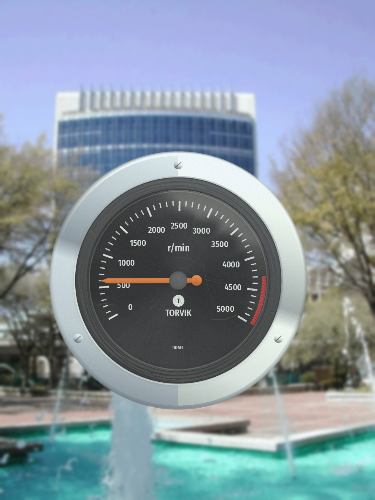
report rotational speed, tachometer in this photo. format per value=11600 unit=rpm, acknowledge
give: value=600 unit=rpm
